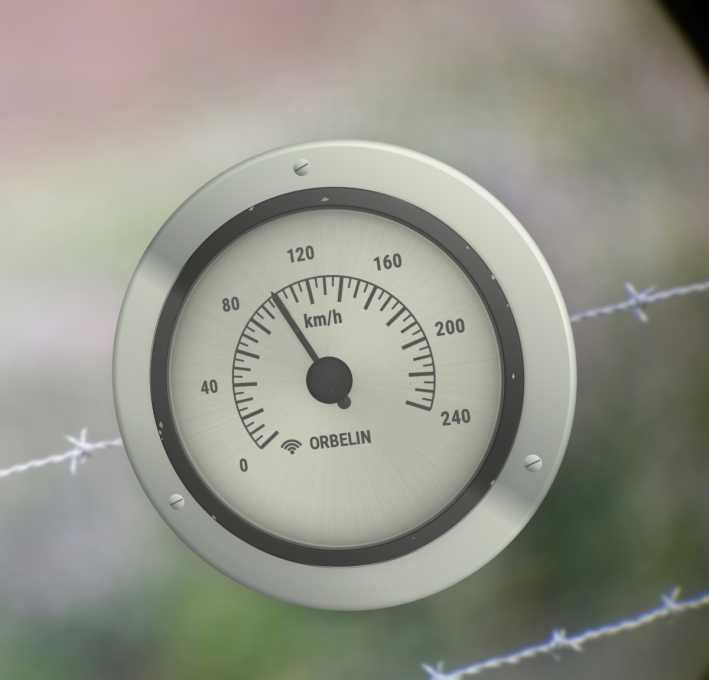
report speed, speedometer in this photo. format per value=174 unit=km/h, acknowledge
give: value=100 unit=km/h
